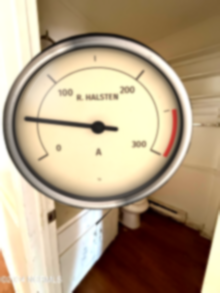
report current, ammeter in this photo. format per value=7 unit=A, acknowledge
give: value=50 unit=A
